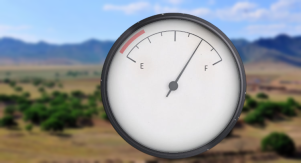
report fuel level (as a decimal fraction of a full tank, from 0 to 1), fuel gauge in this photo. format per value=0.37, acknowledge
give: value=0.75
